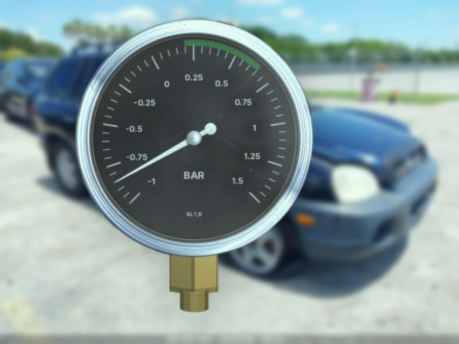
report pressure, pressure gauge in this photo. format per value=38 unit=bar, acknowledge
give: value=-0.85 unit=bar
